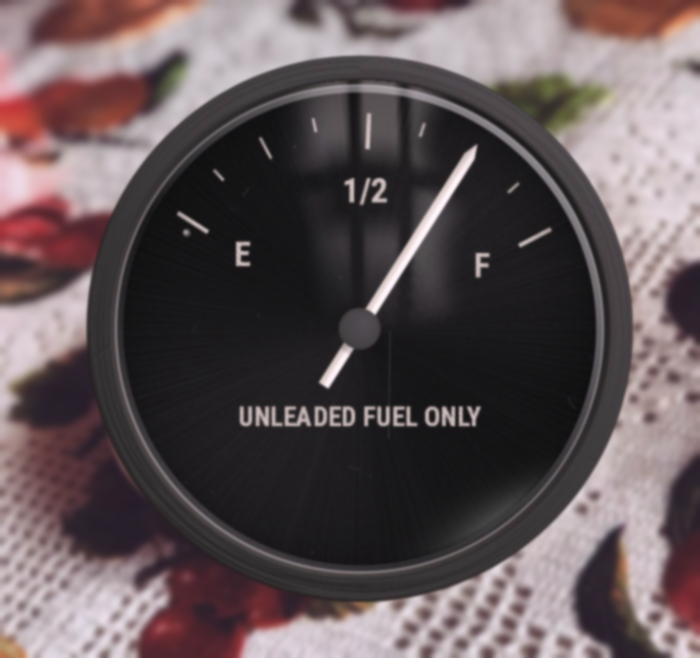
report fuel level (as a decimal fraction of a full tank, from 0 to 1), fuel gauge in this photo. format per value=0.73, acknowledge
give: value=0.75
